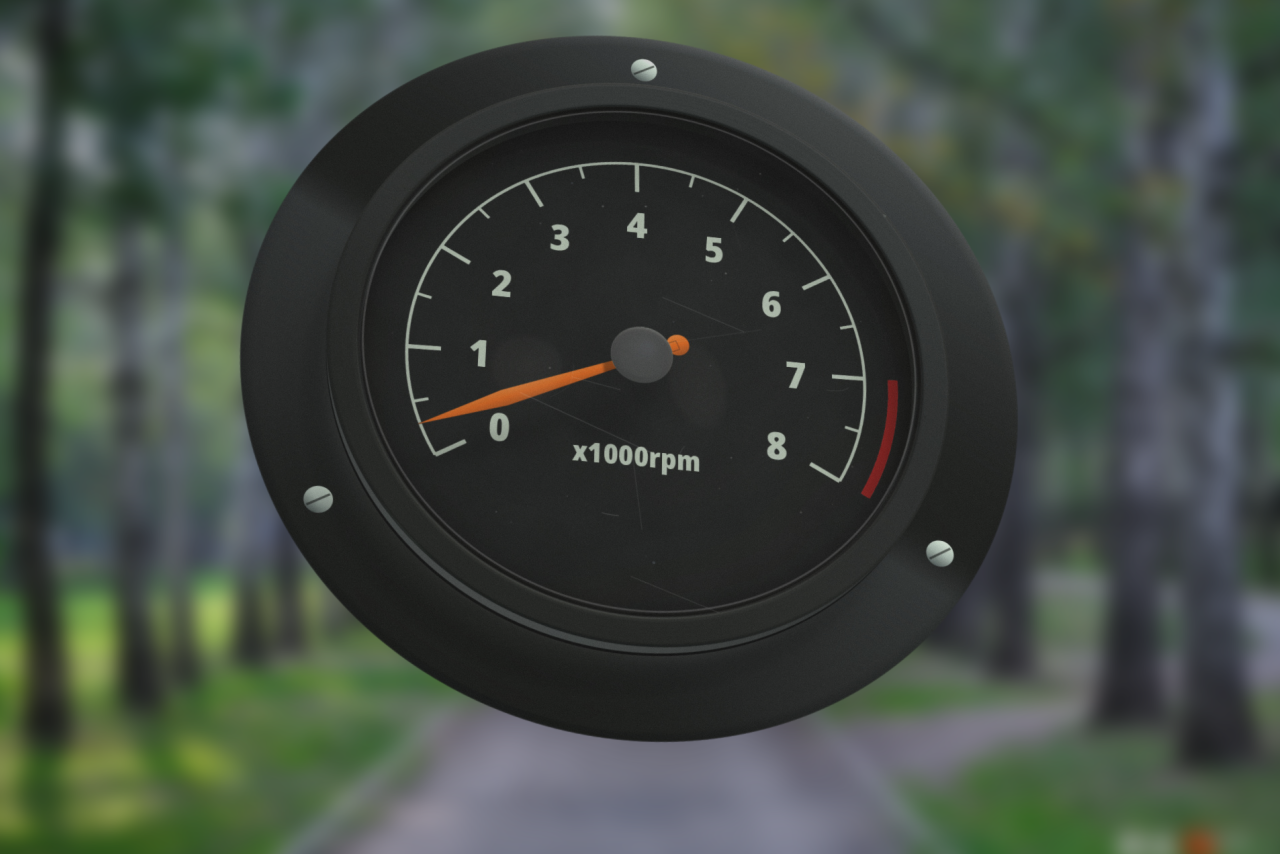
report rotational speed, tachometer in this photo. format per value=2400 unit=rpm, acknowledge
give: value=250 unit=rpm
